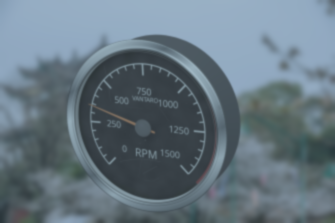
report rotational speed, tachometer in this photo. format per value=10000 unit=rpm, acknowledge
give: value=350 unit=rpm
